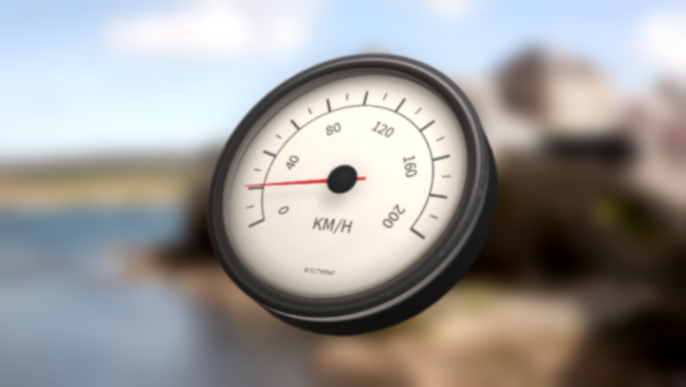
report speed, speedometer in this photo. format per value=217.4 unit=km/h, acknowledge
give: value=20 unit=km/h
